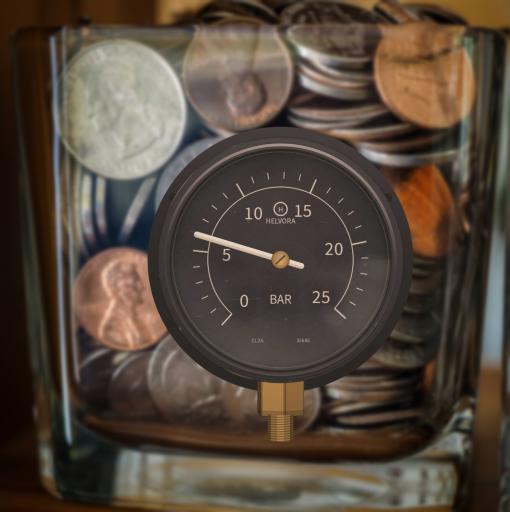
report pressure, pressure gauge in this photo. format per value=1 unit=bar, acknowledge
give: value=6 unit=bar
